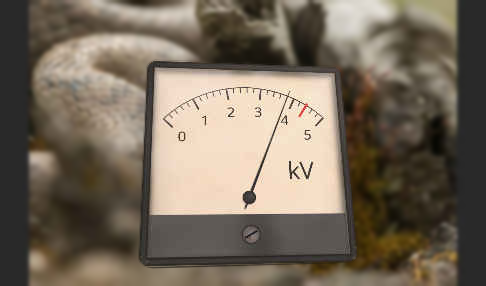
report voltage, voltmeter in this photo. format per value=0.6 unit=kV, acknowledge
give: value=3.8 unit=kV
